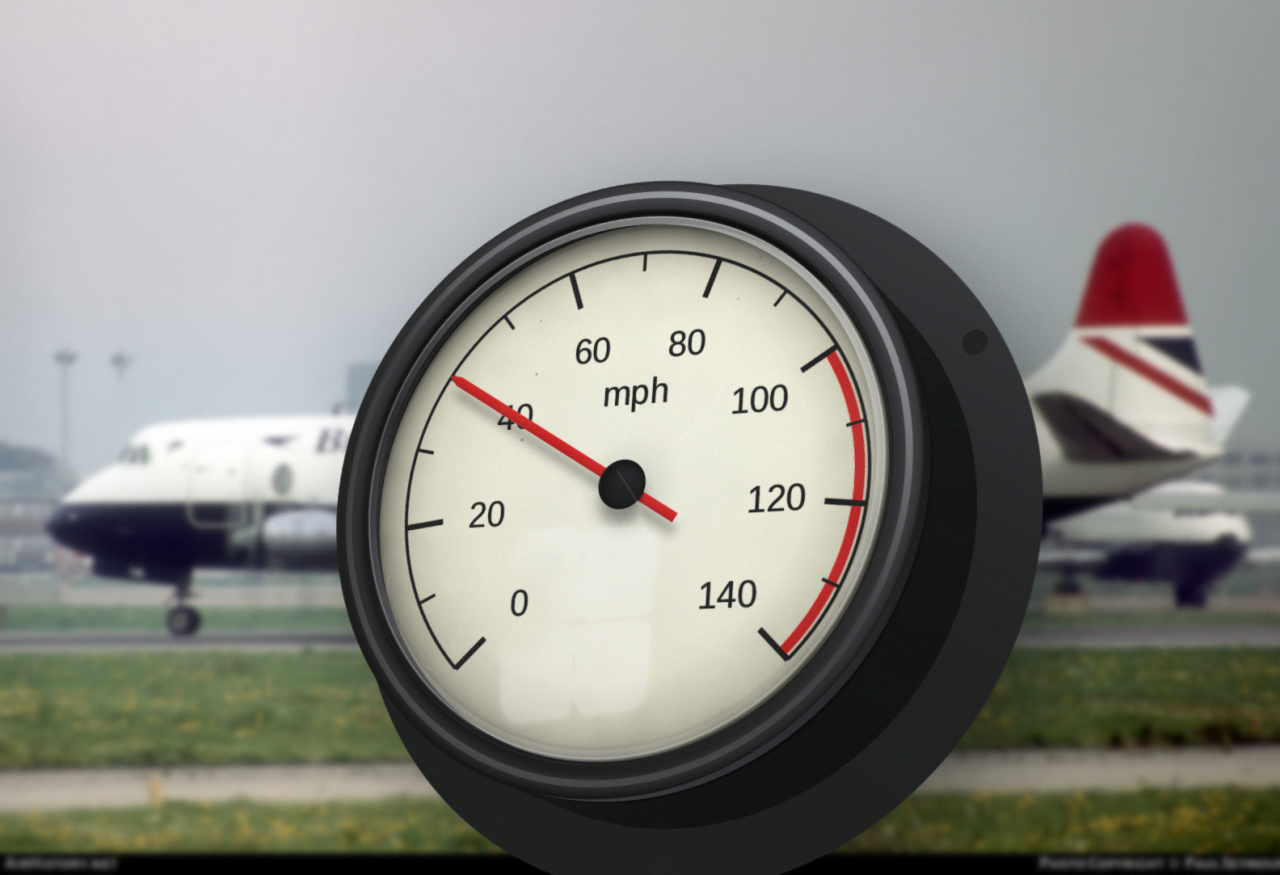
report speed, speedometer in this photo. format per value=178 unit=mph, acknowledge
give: value=40 unit=mph
